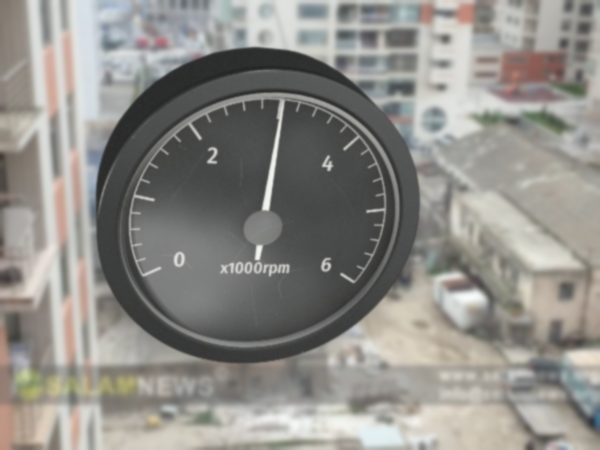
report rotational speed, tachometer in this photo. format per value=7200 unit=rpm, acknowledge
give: value=3000 unit=rpm
